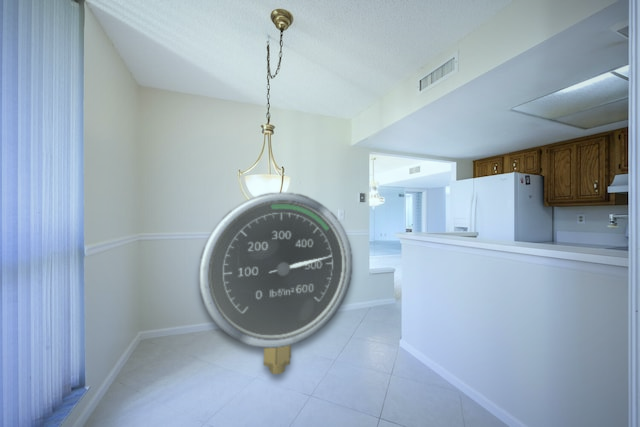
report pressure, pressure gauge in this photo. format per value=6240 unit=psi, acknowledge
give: value=480 unit=psi
